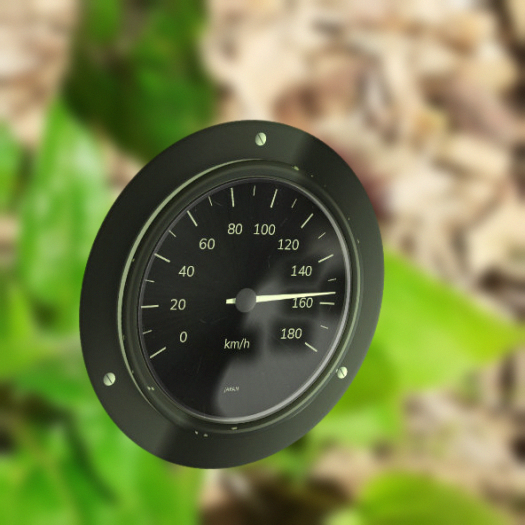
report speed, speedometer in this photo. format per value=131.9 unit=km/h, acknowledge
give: value=155 unit=km/h
